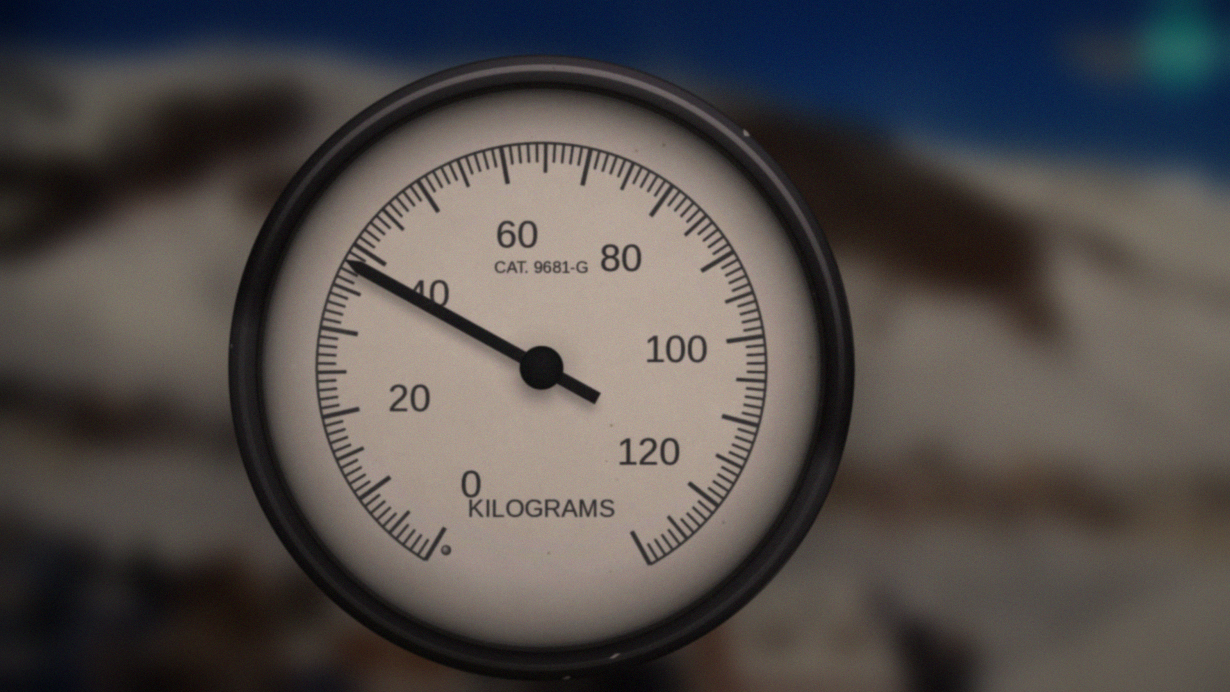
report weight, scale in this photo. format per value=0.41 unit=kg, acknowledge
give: value=38 unit=kg
